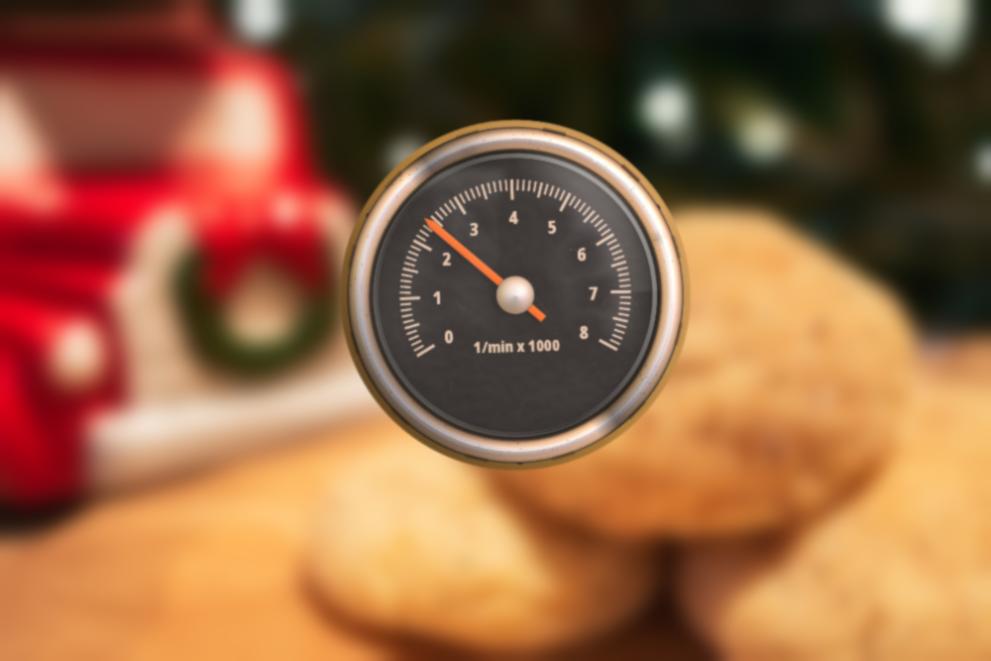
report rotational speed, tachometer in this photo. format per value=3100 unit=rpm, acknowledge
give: value=2400 unit=rpm
